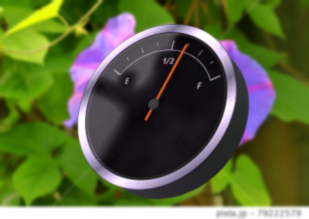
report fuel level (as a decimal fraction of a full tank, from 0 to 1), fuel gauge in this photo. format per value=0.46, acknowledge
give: value=0.625
